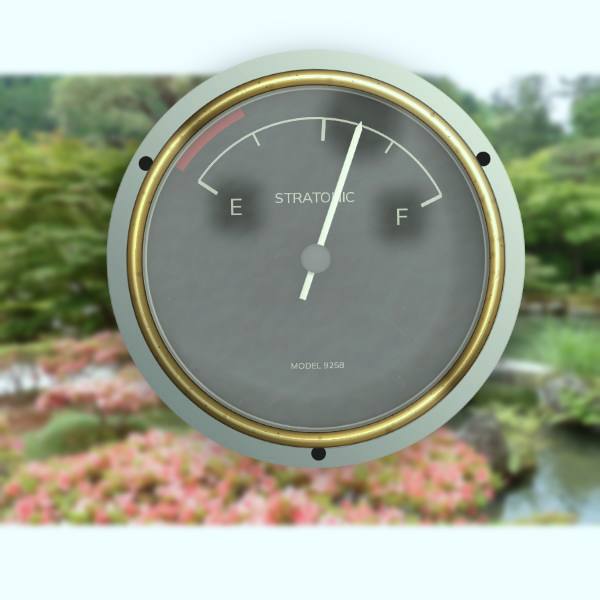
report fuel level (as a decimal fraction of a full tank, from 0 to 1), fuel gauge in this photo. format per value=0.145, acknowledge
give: value=0.625
